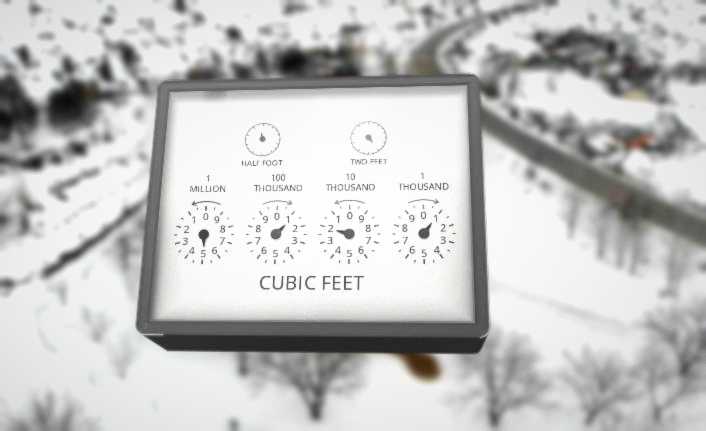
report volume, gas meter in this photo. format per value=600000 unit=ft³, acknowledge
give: value=512100 unit=ft³
